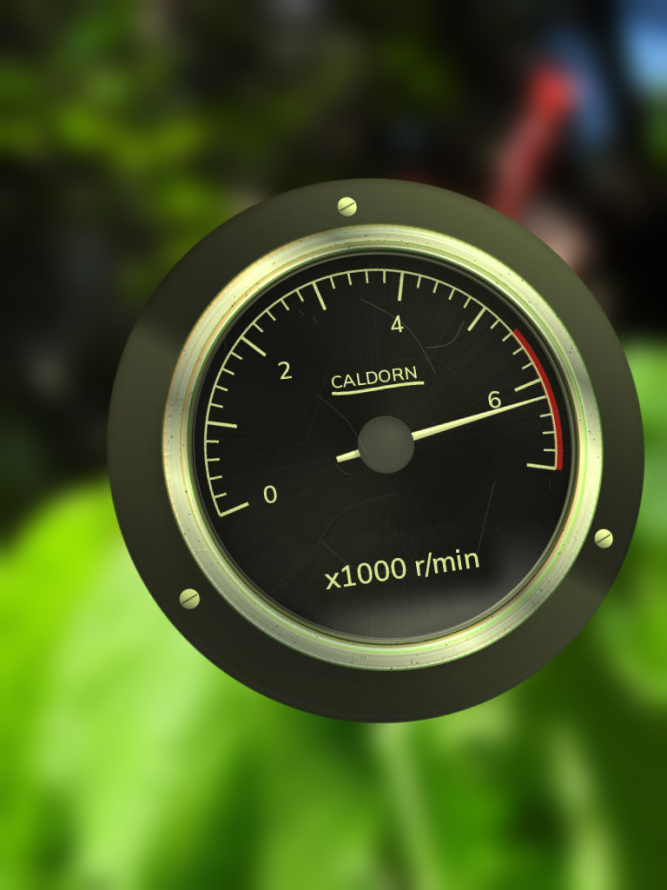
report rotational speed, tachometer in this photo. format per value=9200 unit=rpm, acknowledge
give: value=6200 unit=rpm
